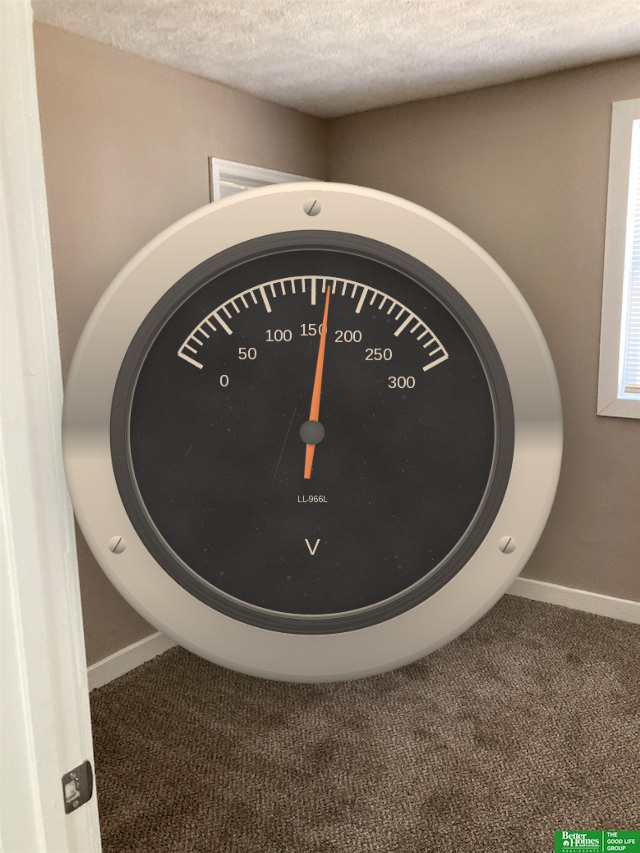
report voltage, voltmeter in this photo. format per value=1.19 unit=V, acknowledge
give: value=165 unit=V
